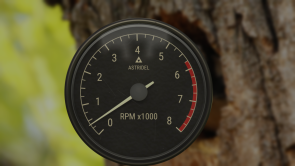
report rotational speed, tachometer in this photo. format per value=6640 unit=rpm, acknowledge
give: value=375 unit=rpm
